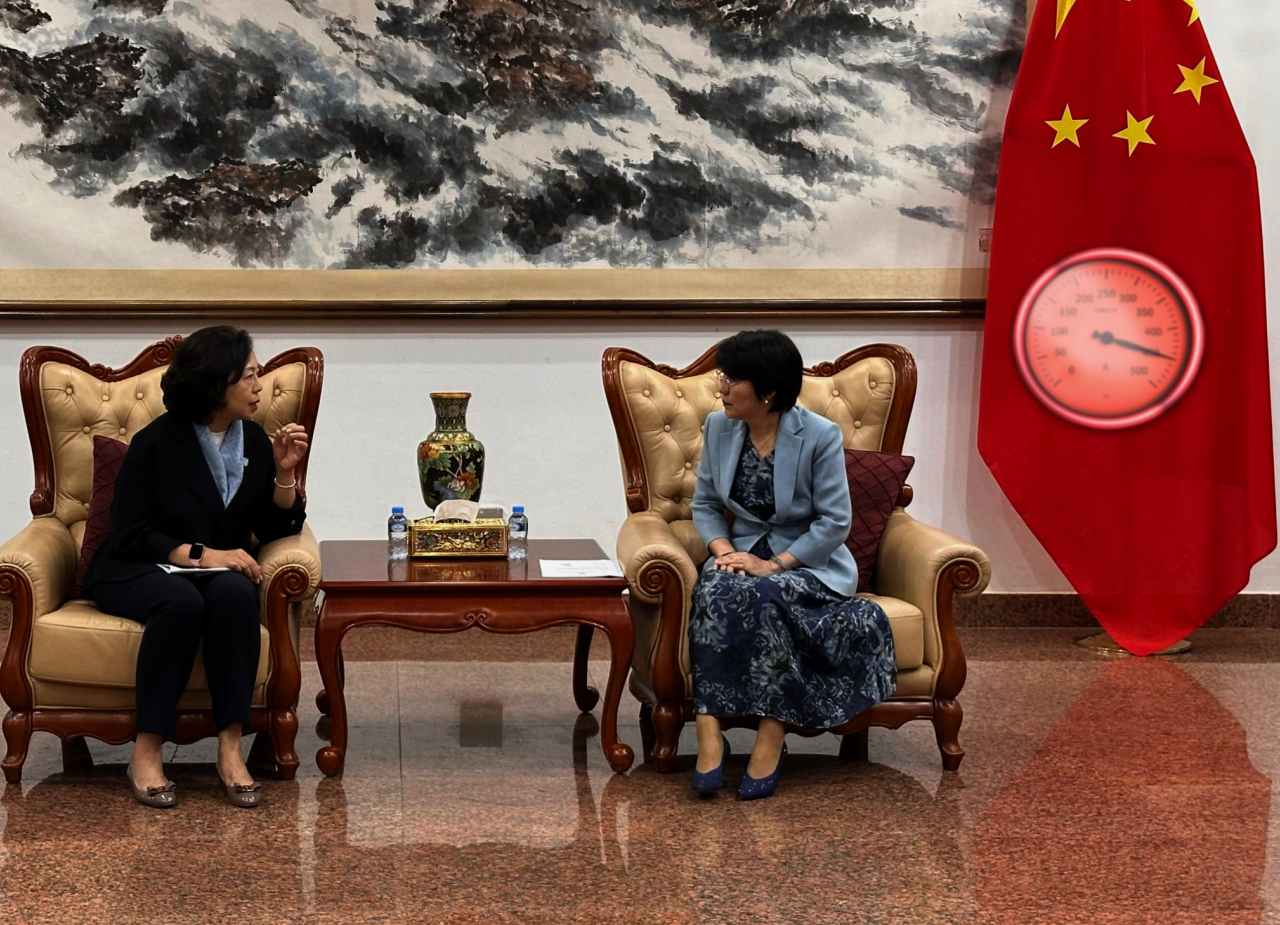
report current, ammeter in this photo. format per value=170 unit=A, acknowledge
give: value=450 unit=A
